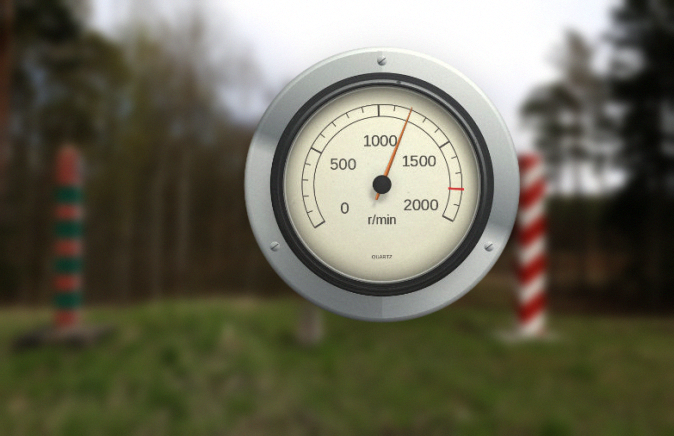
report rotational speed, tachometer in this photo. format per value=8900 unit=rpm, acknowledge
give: value=1200 unit=rpm
